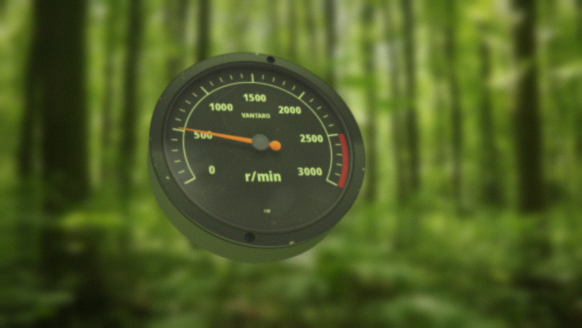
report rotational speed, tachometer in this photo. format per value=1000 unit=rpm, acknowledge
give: value=500 unit=rpm
